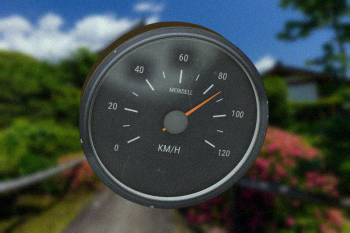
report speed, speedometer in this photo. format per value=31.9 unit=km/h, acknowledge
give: value=85 unit=km/h
